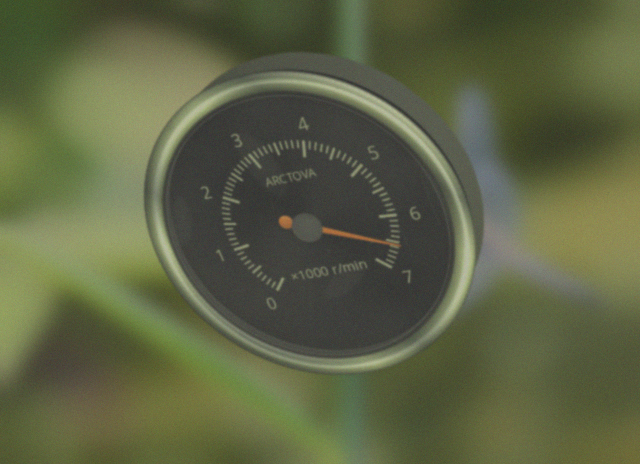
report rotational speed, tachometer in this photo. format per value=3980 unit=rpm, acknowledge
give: value=6500 unit=rpm
